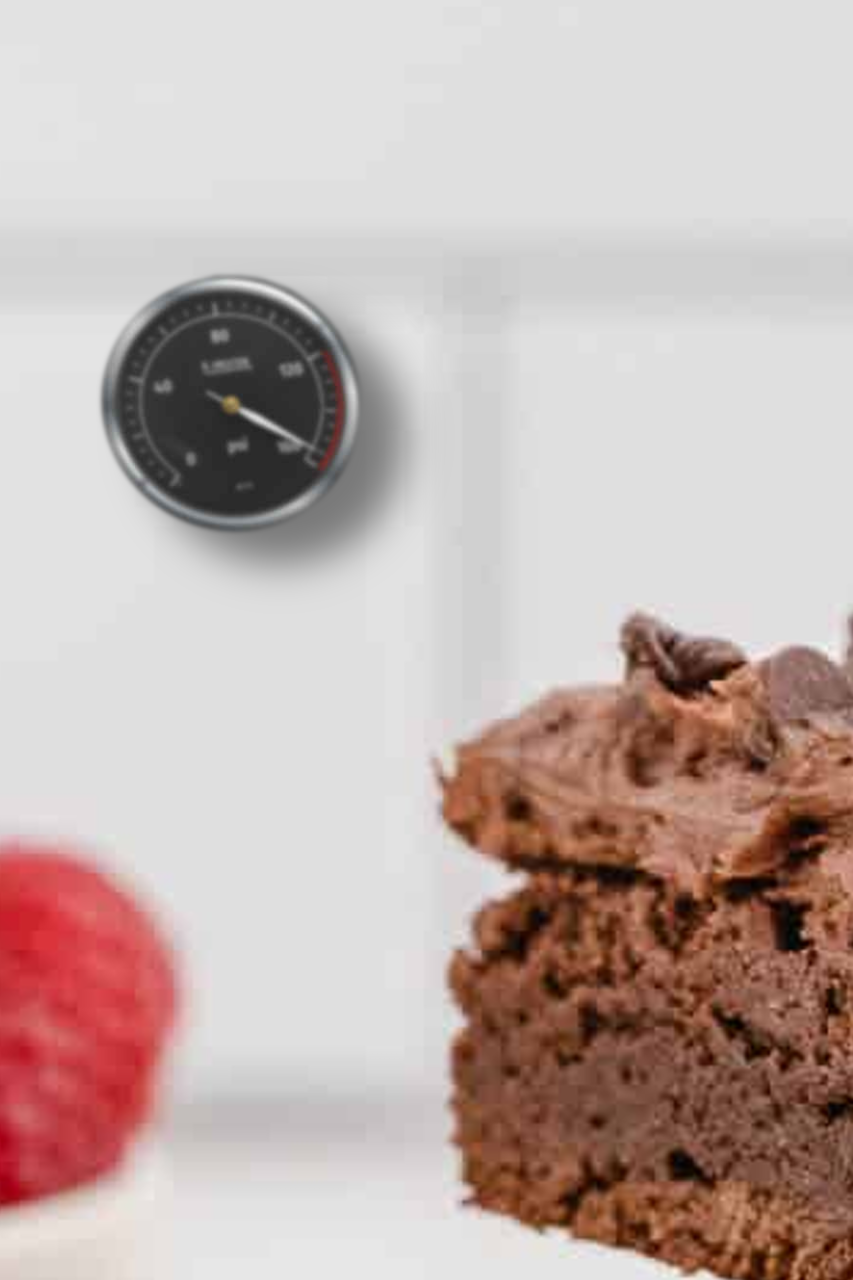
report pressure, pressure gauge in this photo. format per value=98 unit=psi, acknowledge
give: value=155 unit=psi
